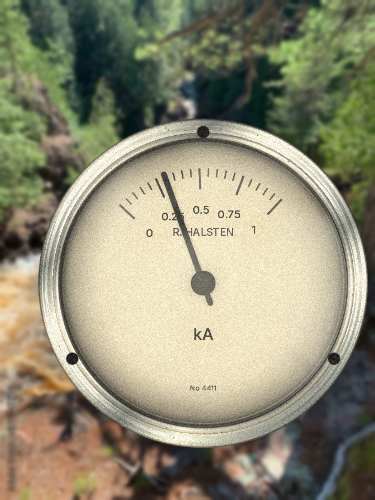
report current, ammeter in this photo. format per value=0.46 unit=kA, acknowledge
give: value=0.3 unit=kA
